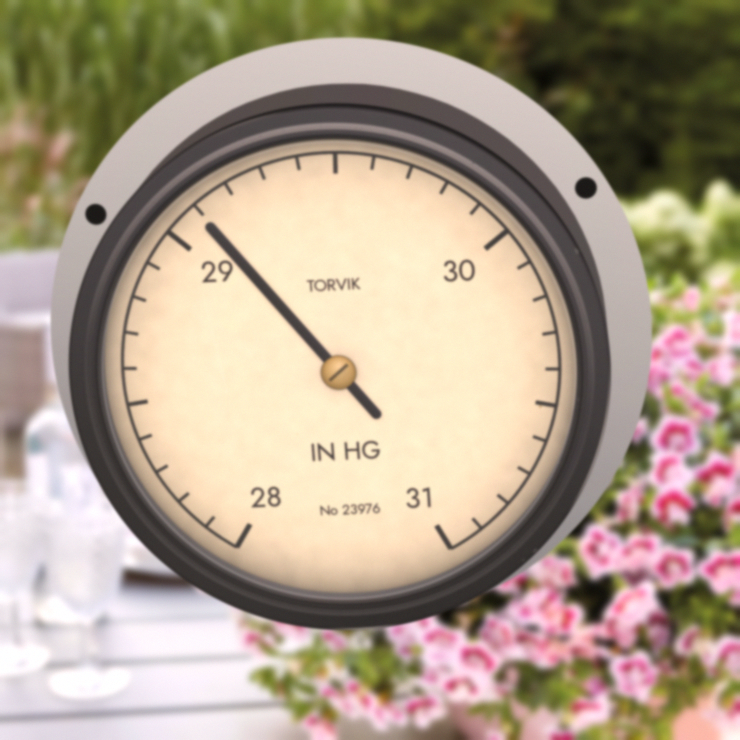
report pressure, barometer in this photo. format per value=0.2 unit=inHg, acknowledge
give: value=29.1 unit=inHg
